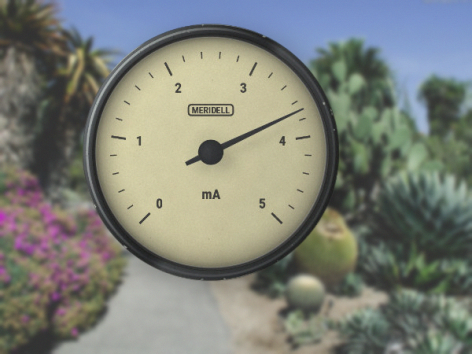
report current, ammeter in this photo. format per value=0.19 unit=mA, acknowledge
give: value=3.7 unit=mA
